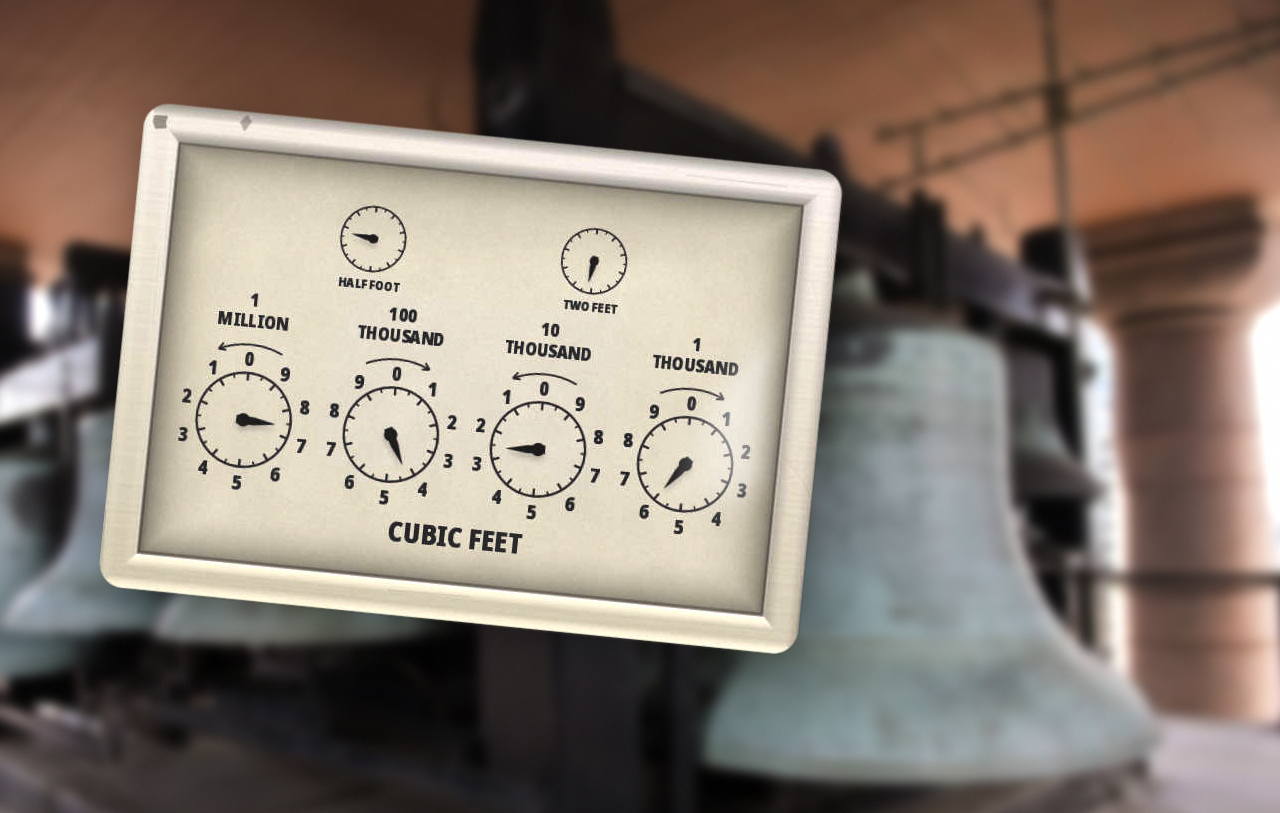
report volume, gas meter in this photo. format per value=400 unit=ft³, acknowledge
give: value=742600 unit=ft³
